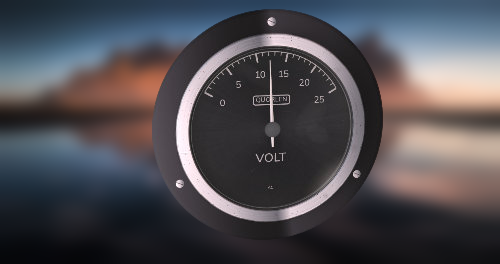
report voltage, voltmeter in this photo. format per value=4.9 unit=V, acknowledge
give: value=12 unit=V
